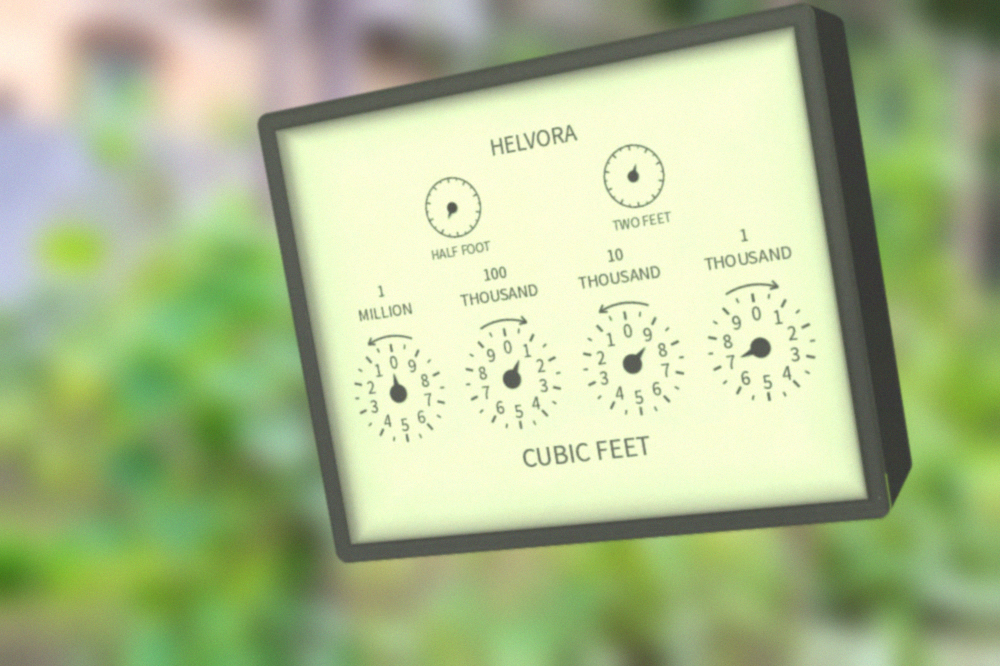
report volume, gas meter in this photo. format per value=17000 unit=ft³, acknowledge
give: value=8700 unit=ft³
